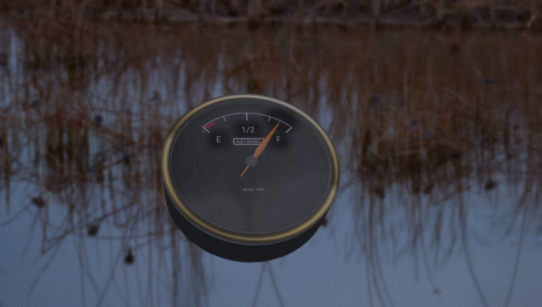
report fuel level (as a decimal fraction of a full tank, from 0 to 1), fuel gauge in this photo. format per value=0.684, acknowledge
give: value=0.875
